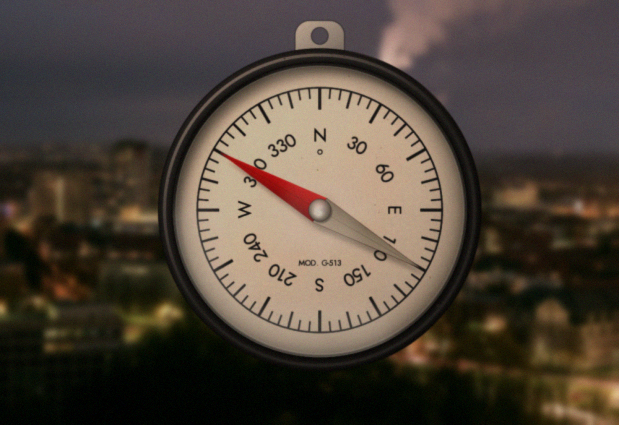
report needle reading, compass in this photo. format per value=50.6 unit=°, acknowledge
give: value=300 unit=°
